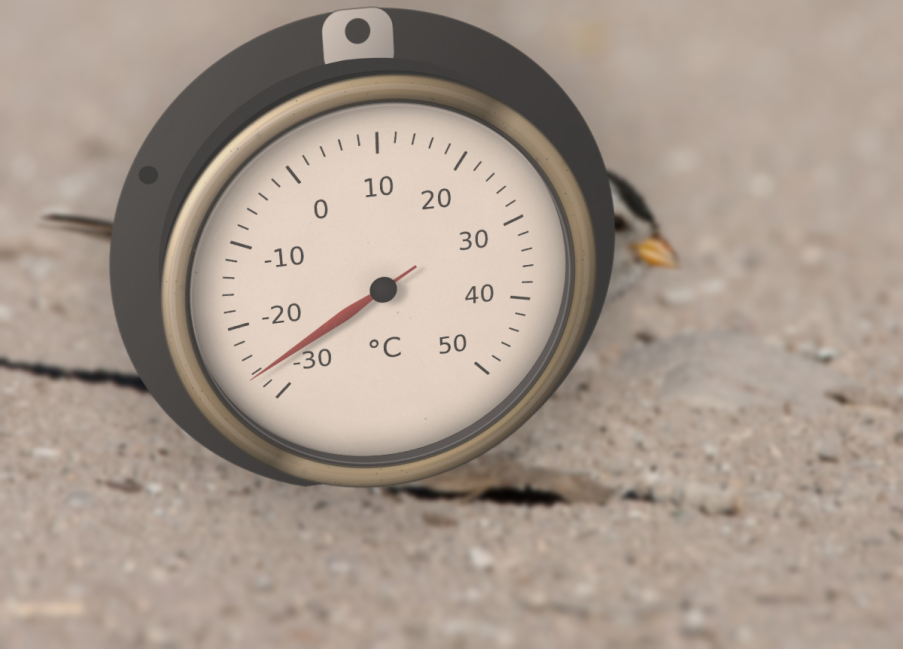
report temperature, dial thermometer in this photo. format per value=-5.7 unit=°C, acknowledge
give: value=-26 unit=°C
